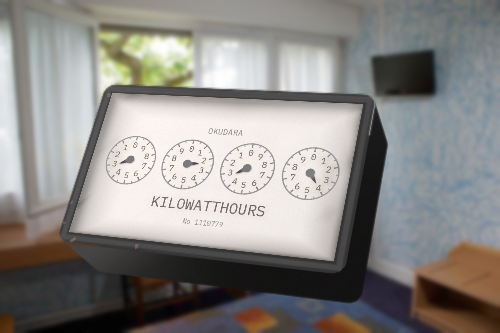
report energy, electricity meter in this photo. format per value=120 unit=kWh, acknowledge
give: value=3234 unit=kWh
